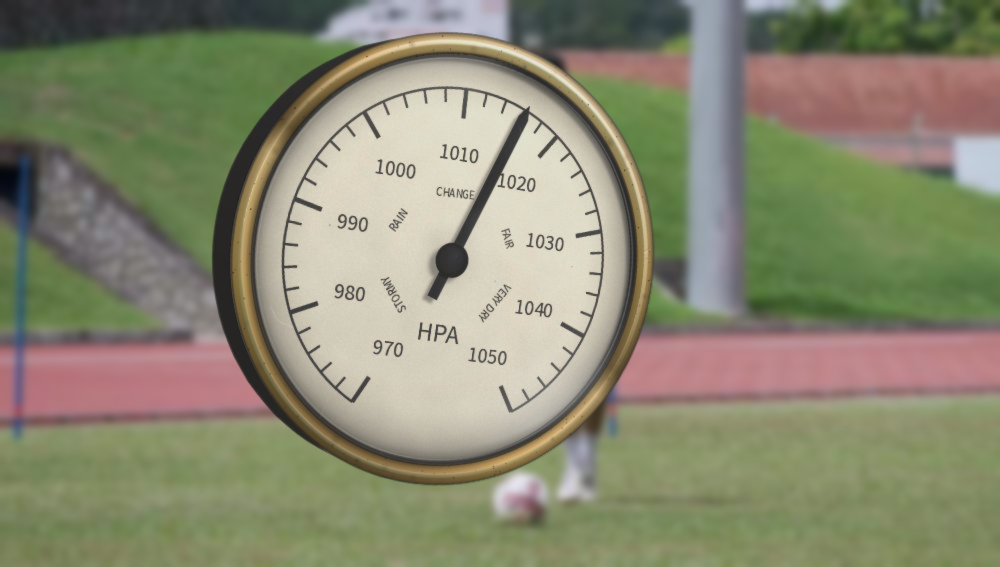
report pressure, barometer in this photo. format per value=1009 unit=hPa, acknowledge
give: value=1016 unit=hPa
